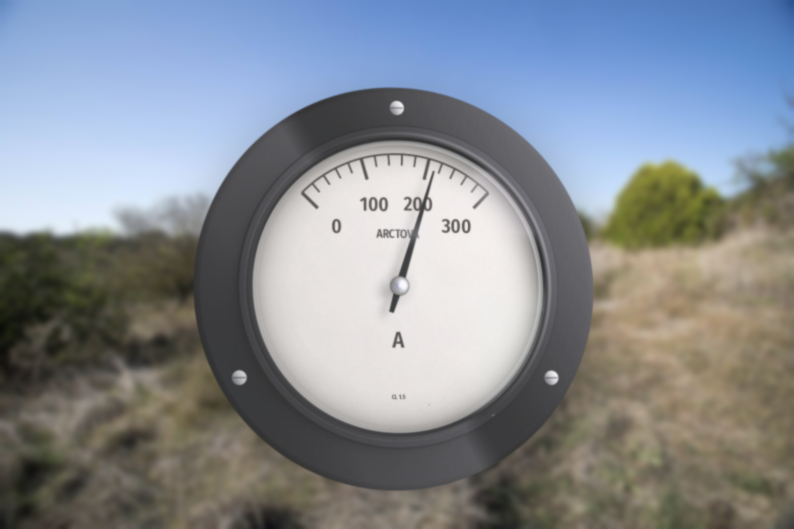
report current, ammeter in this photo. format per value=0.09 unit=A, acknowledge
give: value=210 unit=A
